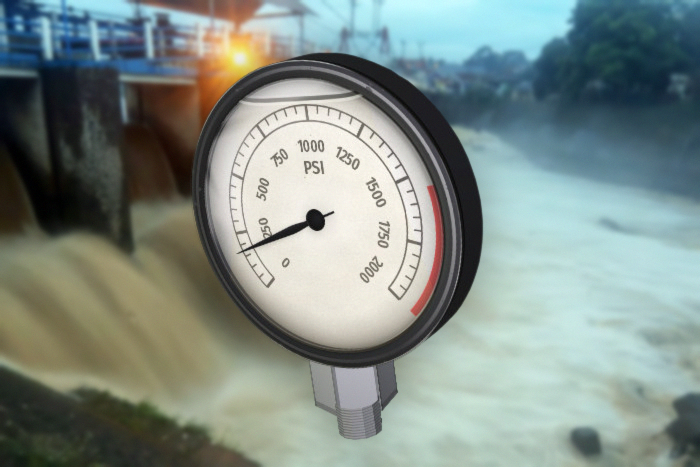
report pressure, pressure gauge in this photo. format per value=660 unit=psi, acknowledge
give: value=175 unit=psi
